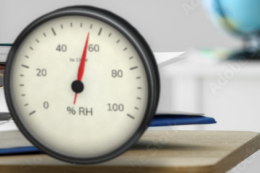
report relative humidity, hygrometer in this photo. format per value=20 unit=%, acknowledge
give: value=56 unit=%
